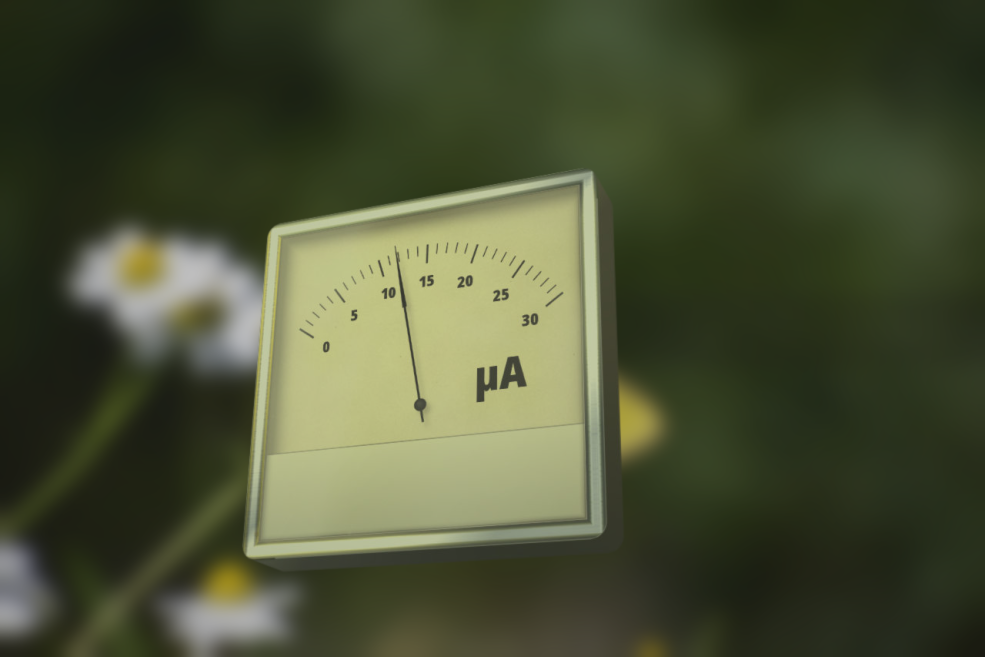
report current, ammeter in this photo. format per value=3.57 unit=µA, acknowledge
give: value=12 unit=µA
